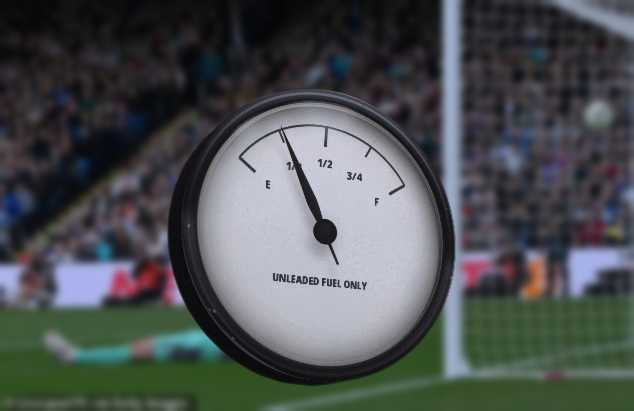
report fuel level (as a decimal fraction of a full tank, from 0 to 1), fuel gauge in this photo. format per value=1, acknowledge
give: value=0.25
